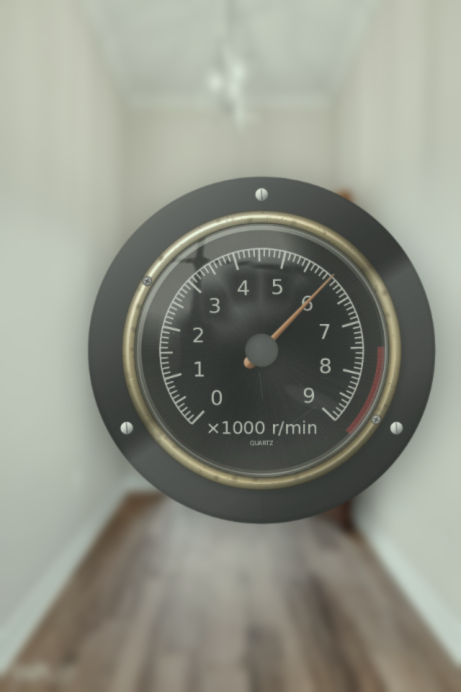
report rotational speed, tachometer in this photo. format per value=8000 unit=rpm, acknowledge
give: value=6000 unit=rpm
